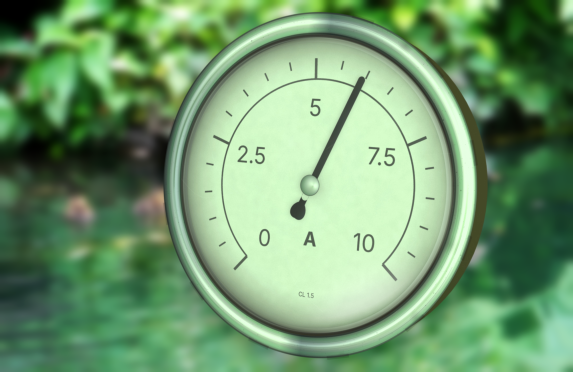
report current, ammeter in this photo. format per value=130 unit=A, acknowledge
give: value=6 unit=A
